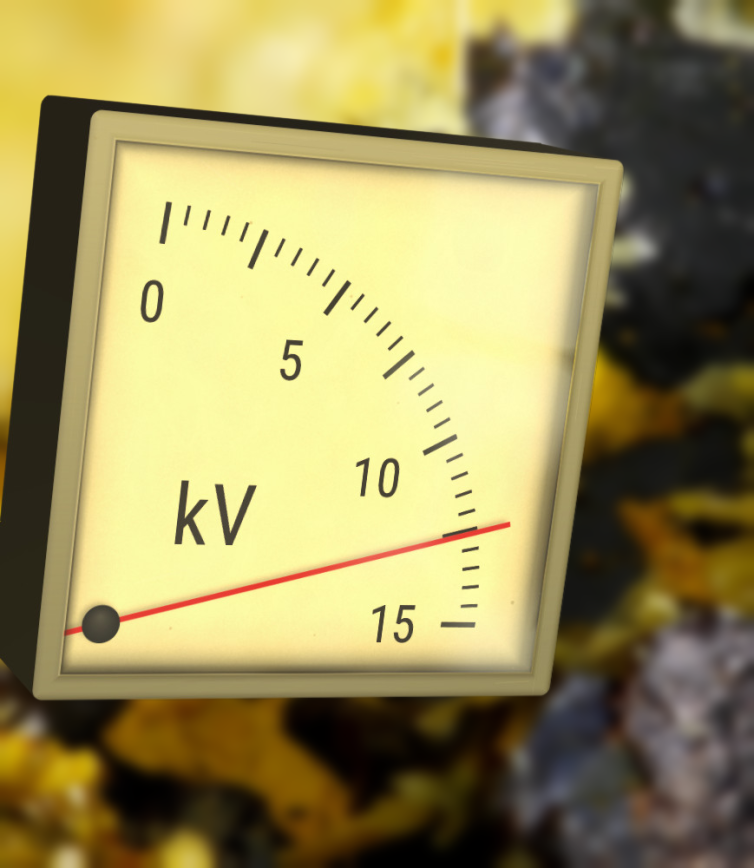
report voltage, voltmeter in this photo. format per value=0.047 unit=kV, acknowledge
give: value=12.5 unit=kV
